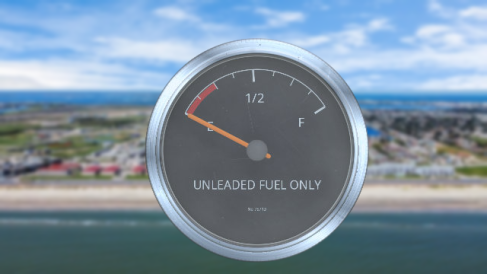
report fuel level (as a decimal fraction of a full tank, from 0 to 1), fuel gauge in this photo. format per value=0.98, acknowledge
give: value=0
